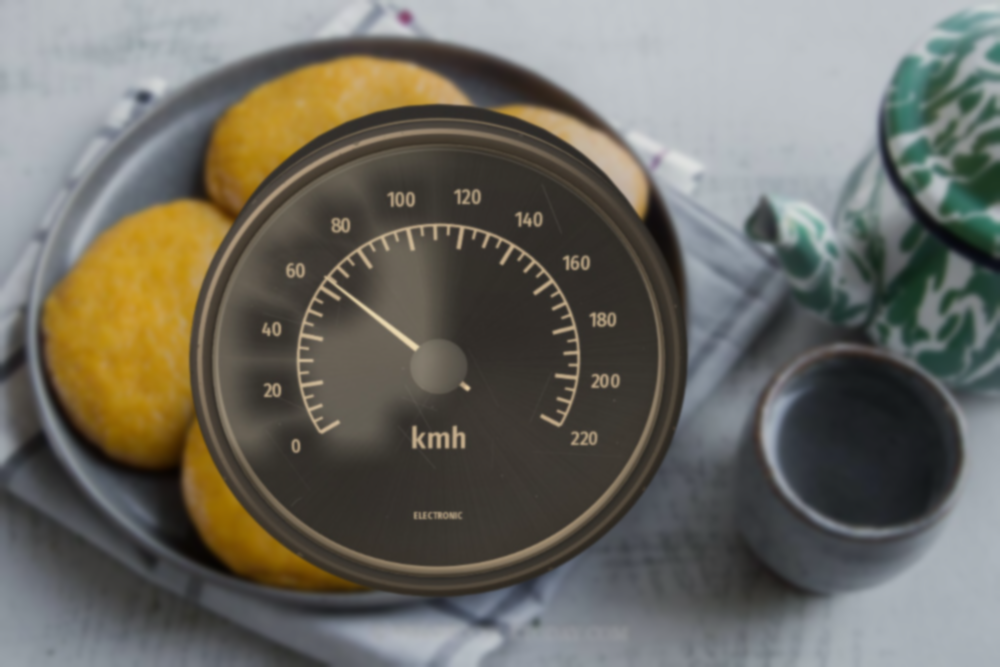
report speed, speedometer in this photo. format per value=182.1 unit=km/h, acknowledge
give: value=65 unit=km/h
